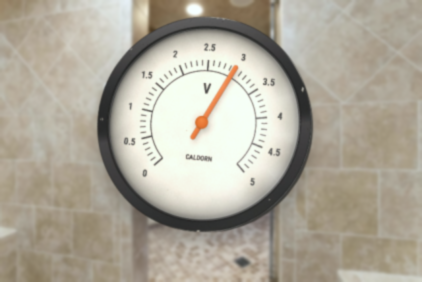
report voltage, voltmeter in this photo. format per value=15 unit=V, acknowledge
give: value=3 unit=V
